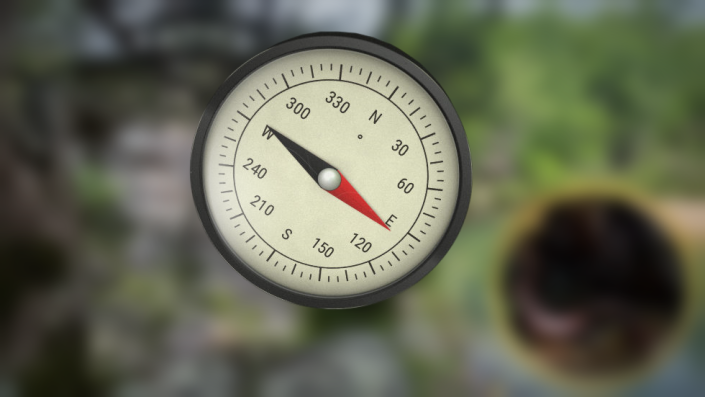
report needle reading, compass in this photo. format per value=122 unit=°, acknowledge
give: value=95 unit=°
